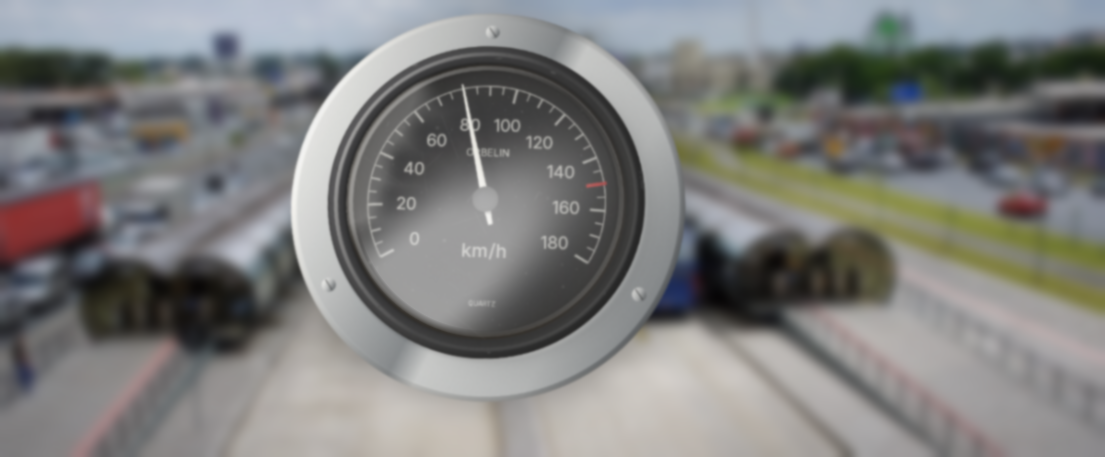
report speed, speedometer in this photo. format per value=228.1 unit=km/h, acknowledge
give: value=80 unit=km/h
